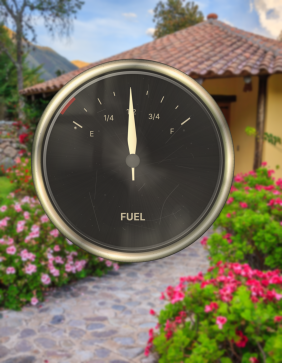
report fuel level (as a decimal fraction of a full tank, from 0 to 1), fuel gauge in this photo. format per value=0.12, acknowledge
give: value=0.5
